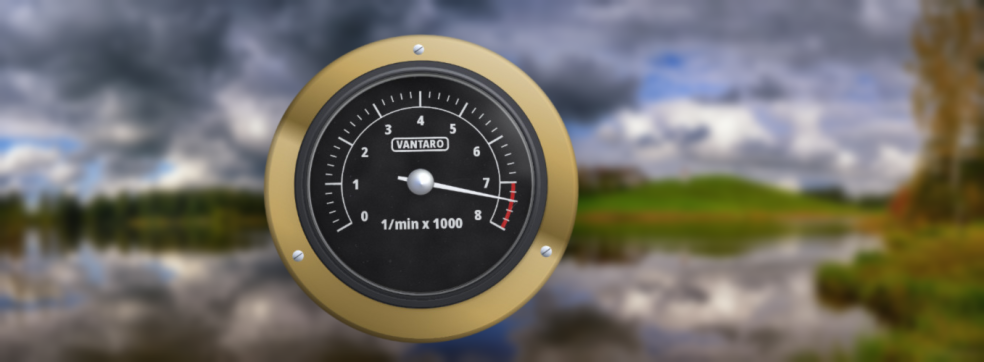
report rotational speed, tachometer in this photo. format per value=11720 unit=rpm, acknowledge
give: value=7400 unit=rpm
